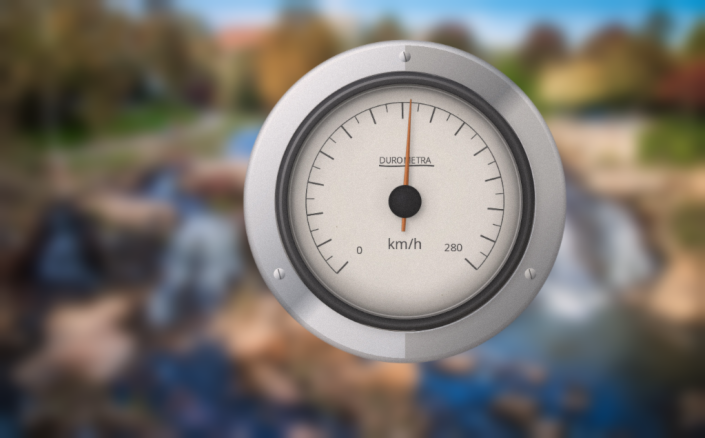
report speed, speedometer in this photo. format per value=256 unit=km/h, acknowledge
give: value=145 unit=km/h
